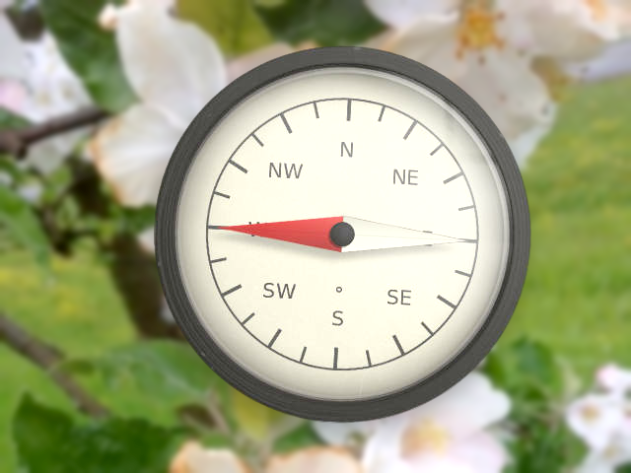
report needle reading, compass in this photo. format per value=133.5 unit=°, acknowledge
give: value=270 unit=°
